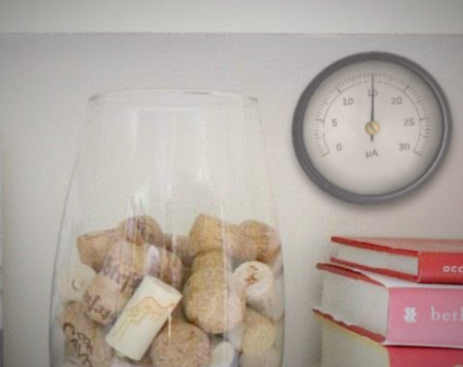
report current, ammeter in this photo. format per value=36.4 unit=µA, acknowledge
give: value=15 unit=µA
